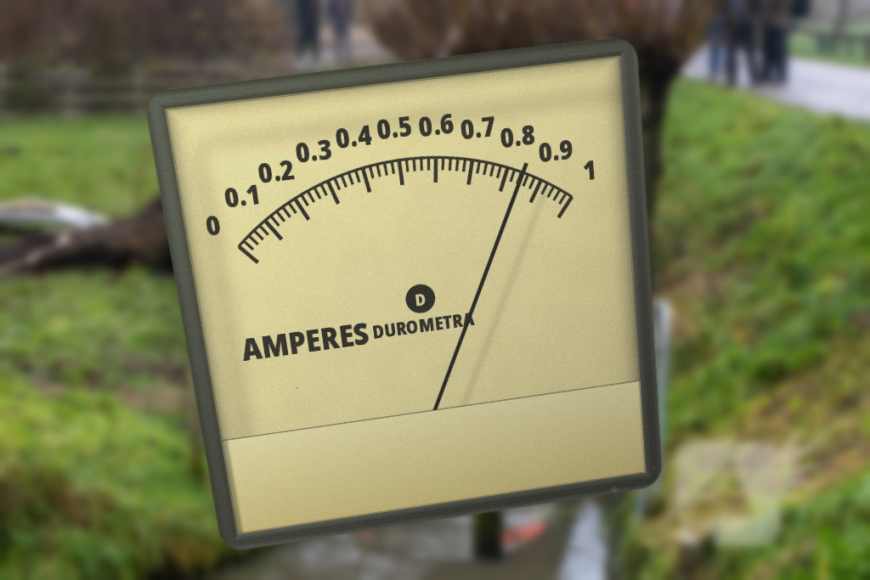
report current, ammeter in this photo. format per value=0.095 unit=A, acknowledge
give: value=0.84 unit=A
